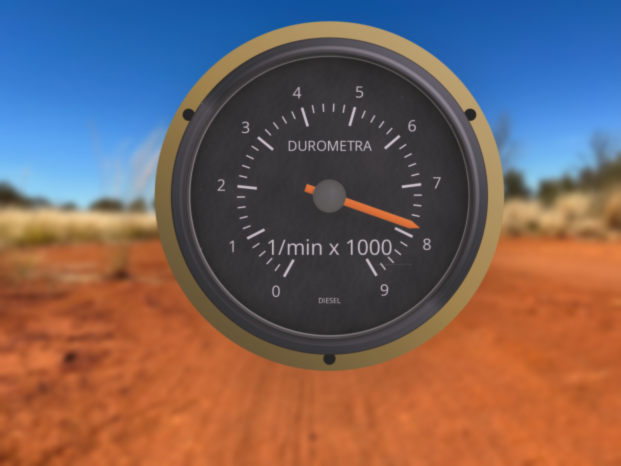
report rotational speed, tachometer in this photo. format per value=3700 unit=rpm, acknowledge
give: value=7800 unit=rpm
